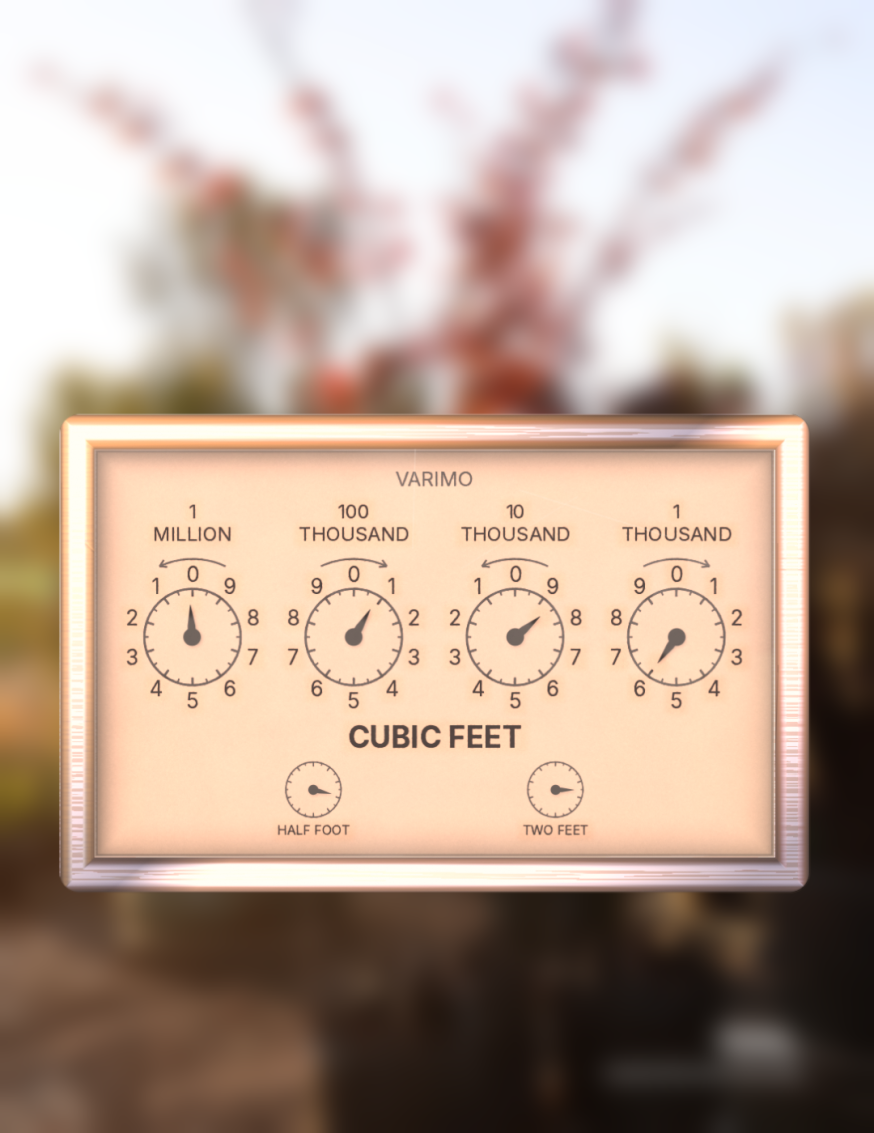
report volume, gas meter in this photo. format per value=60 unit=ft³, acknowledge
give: value=8600 unit=ft³
